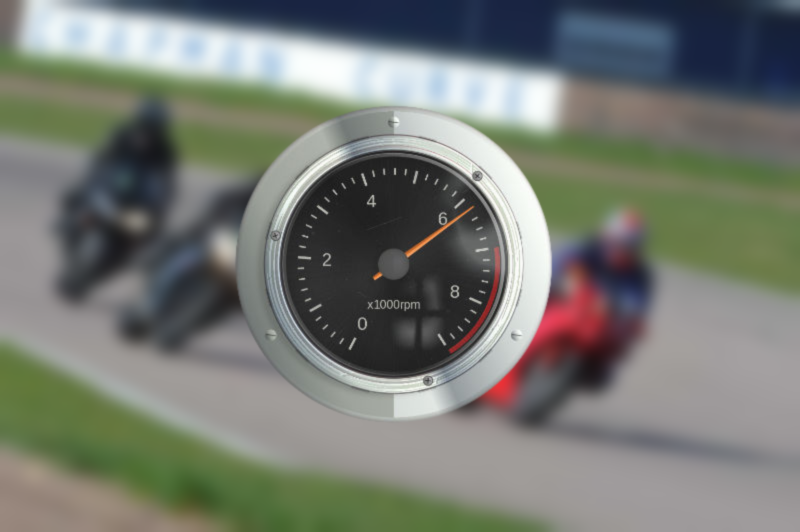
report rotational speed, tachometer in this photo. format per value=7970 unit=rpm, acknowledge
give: value=6200 unit=rpm
